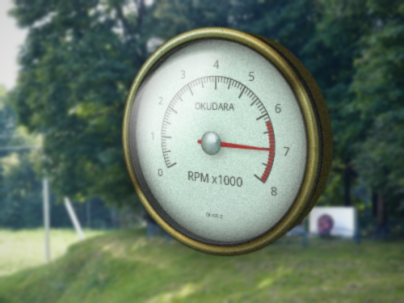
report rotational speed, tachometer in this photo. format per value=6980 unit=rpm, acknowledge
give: value=7000 unit=rpm
